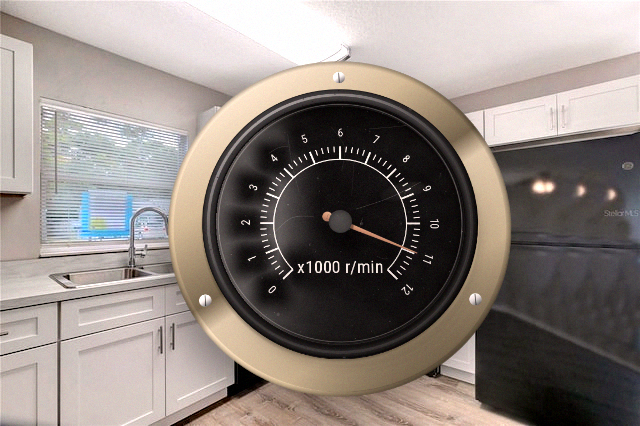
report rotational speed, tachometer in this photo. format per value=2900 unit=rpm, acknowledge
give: value=11000 unit=rpm
